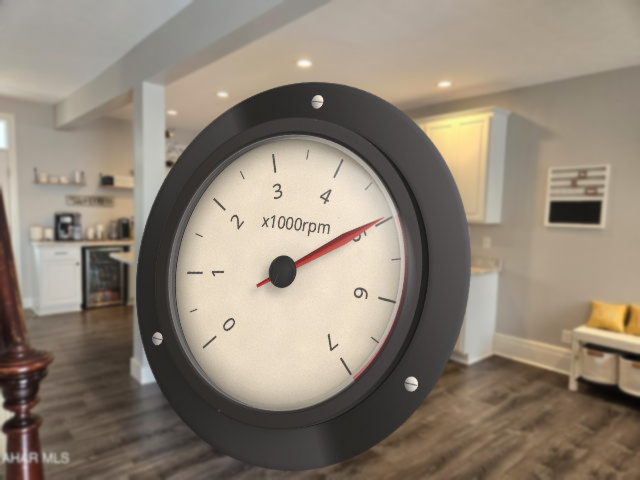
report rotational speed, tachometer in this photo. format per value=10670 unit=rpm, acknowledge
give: value=5000 unit=rpm
